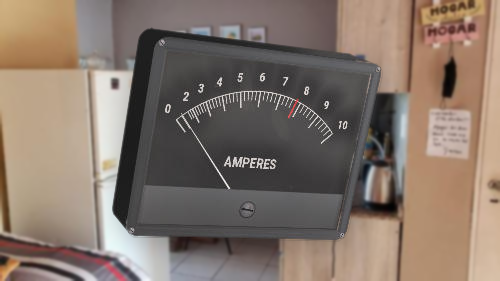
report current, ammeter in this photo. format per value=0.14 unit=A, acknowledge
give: value=1 unit=A
